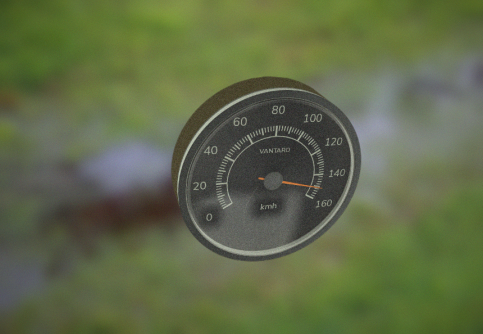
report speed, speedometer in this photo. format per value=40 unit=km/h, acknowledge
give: value=150 unit=km/h
